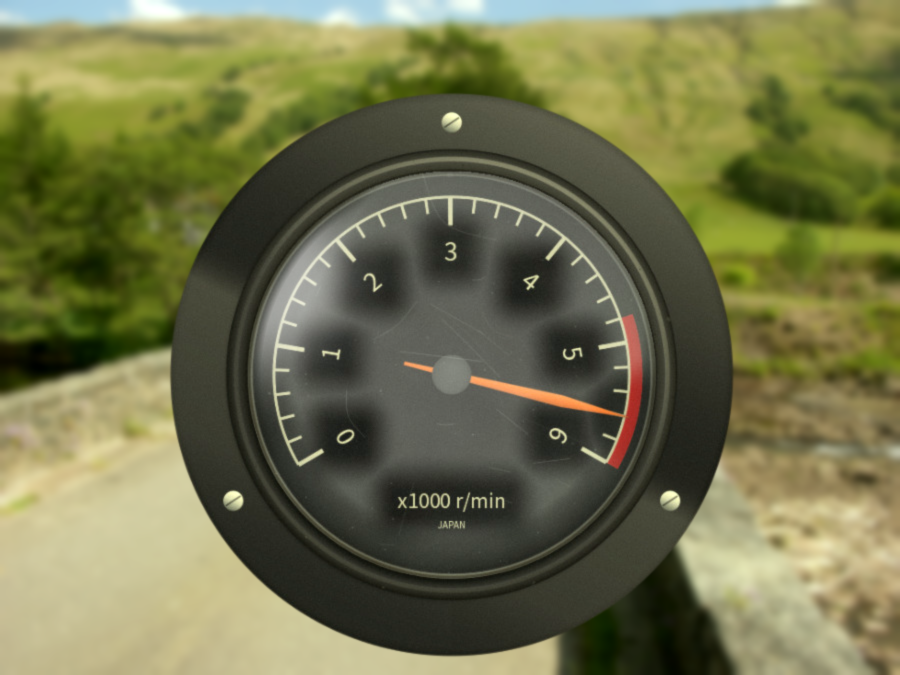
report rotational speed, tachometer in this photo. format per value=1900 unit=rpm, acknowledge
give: value=5600 unit=rpm
